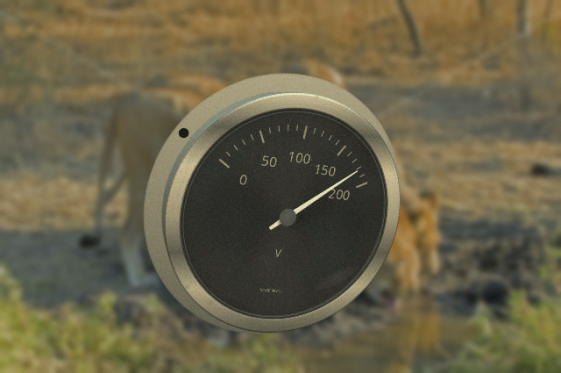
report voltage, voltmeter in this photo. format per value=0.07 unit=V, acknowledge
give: value=180 unit=V
